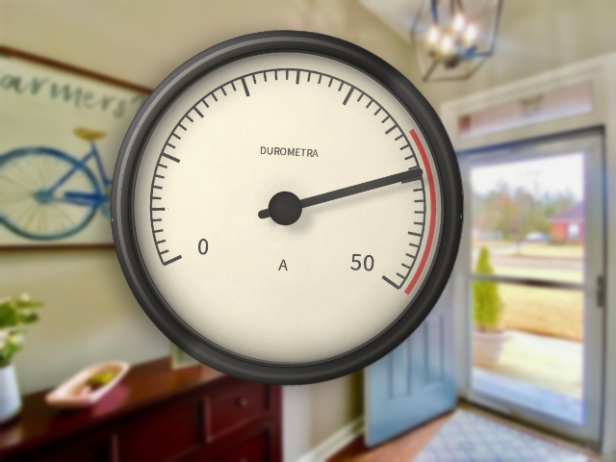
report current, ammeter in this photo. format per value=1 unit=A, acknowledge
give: value=39.5 unit=A
